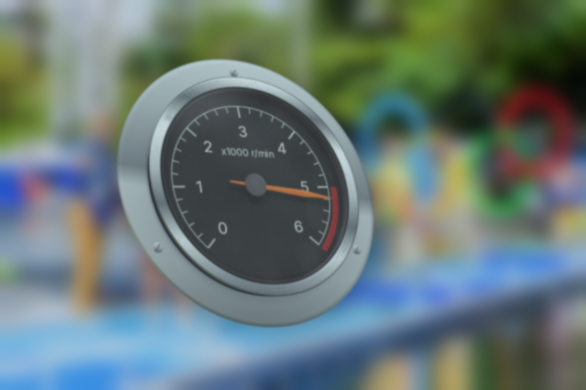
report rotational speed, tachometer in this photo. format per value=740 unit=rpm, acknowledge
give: value=5200 unit=rpm
